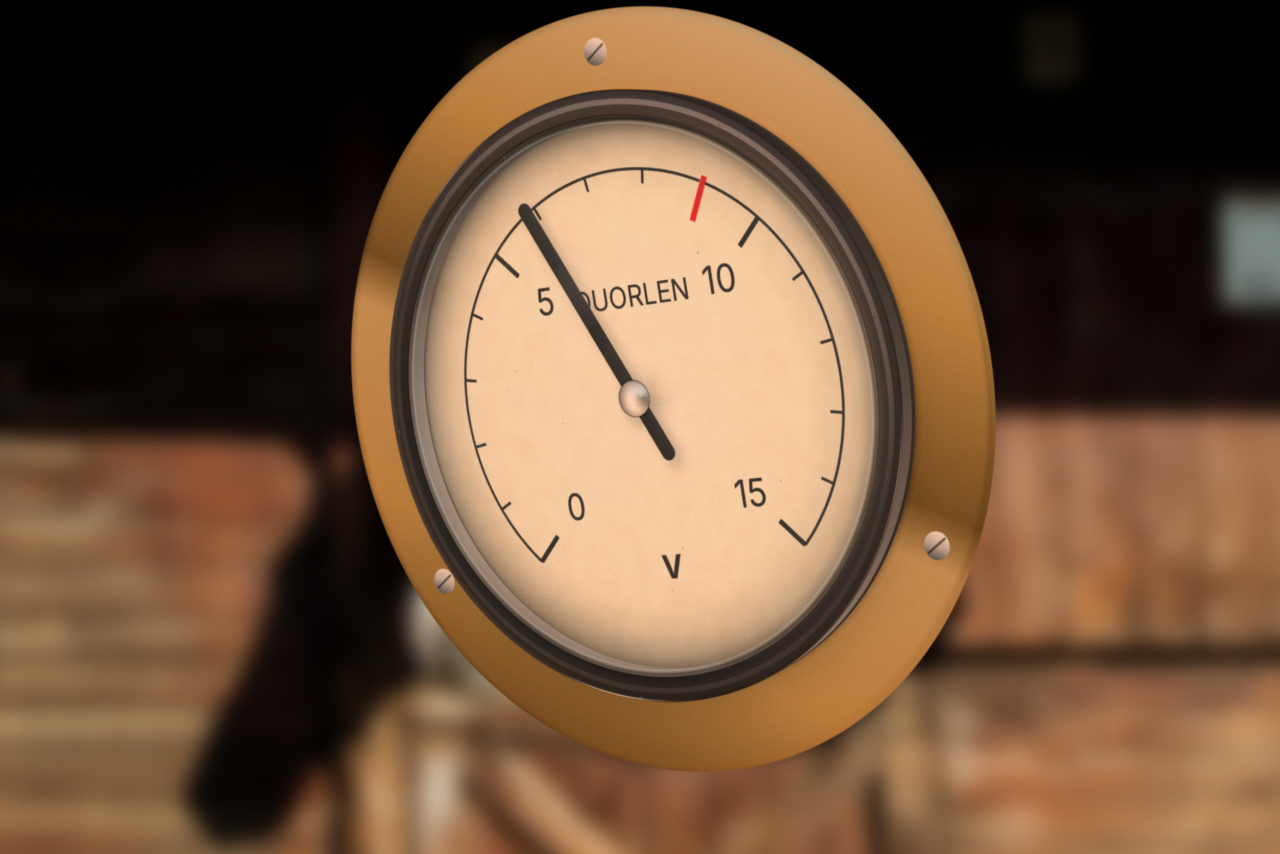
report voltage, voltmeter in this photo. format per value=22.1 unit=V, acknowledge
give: value=6 unit=V
